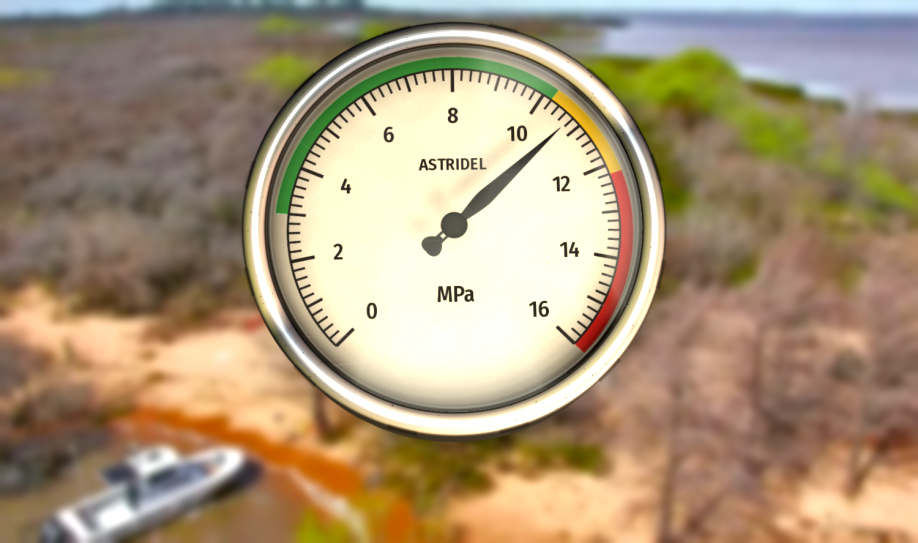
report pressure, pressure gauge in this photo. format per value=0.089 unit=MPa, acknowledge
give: value=10.8 unit=MPa
